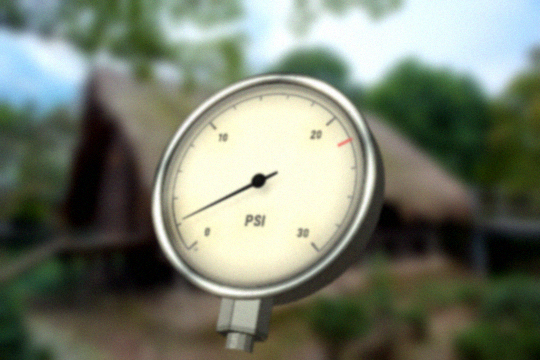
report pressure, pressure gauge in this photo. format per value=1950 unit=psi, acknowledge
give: value=2 unit=psi
